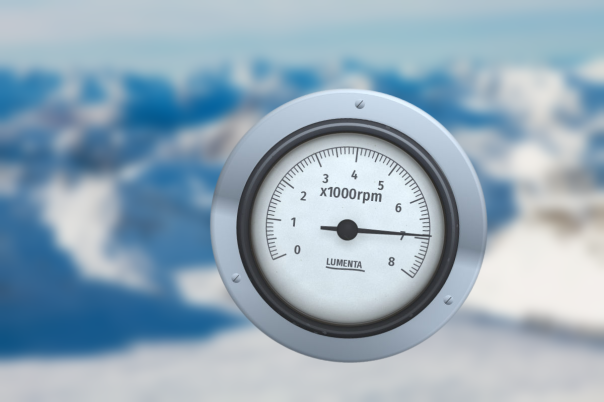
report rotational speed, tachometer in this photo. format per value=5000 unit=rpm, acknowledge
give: value=6900 unit=rpm
